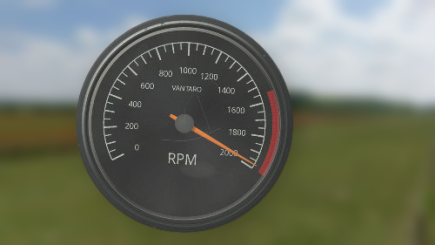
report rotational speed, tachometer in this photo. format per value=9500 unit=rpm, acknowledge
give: value=1975 unit=rpm
